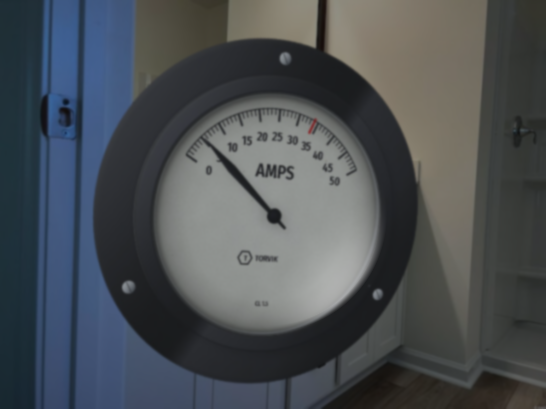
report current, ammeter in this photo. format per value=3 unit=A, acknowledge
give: value=5 unit=A
